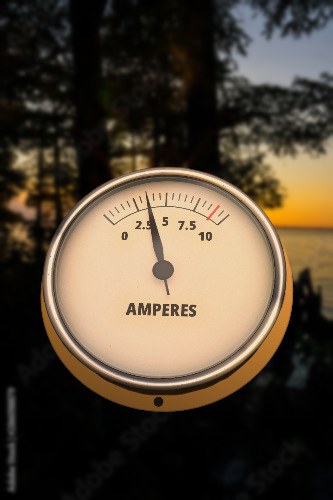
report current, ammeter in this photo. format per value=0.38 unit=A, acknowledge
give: value=3.5 unit=A
